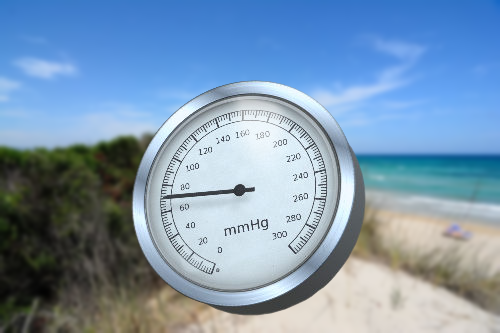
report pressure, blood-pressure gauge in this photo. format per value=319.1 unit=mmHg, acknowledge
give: value=70 unit=mmHg
